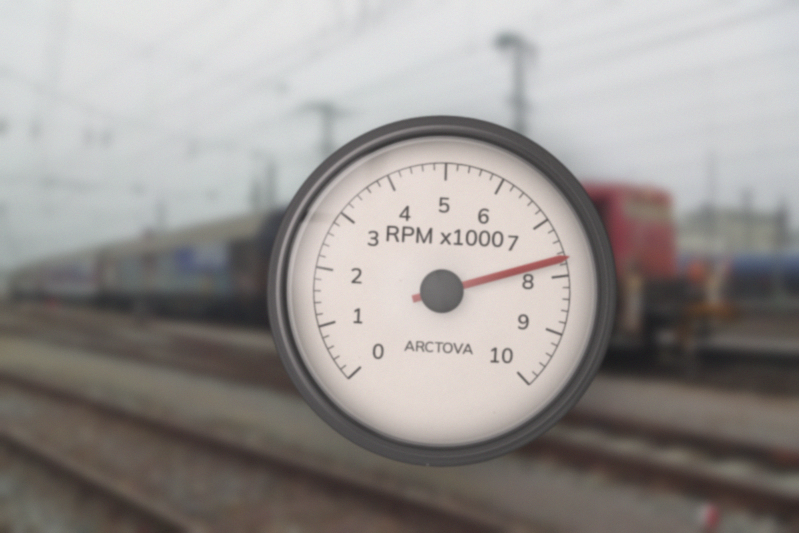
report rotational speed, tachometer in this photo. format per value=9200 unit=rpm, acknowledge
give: value=7700 unit=rpm
